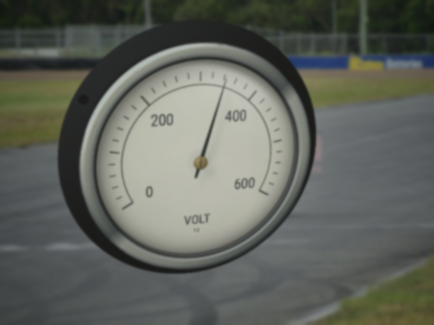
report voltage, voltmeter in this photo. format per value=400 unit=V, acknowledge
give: value=340 unit=V
